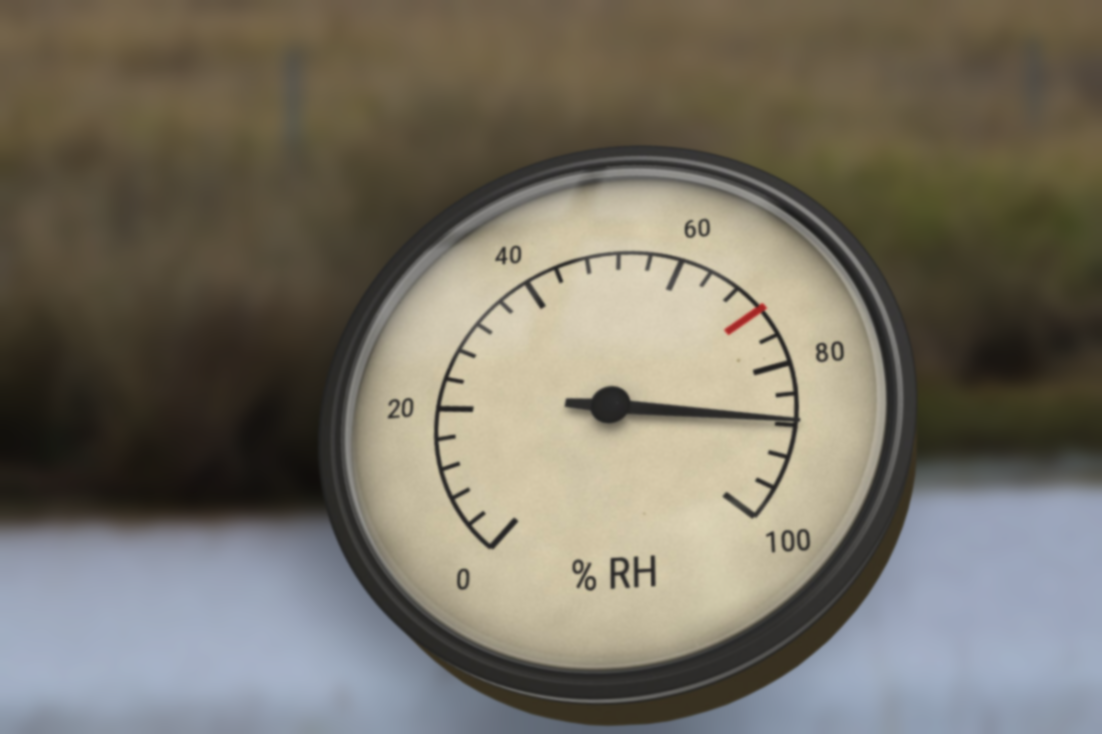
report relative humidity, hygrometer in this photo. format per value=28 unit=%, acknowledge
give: value=88 unit=%
